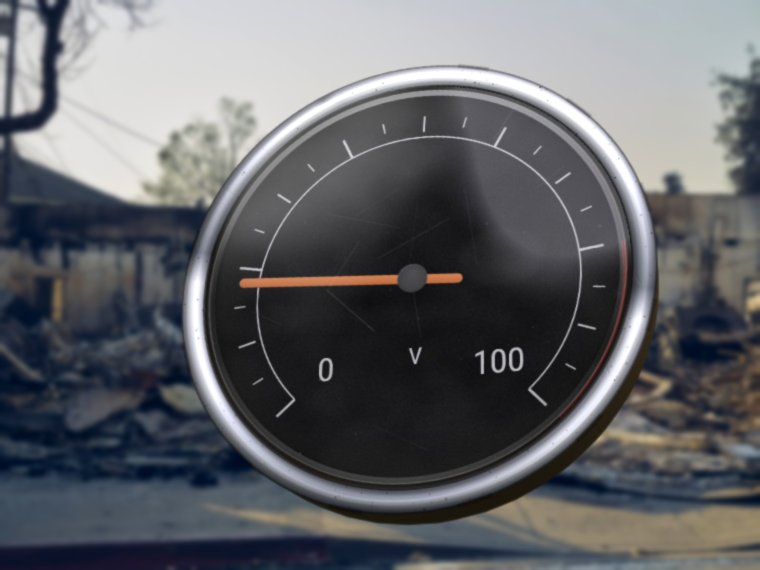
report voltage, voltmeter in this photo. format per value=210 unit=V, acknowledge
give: value=17.5 unit=V
